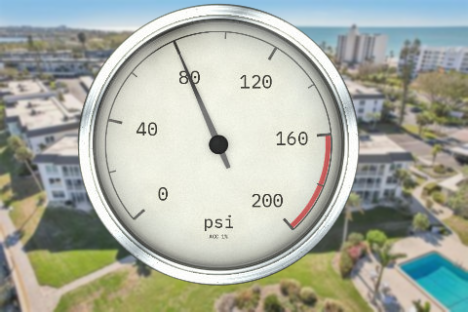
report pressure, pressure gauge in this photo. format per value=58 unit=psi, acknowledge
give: value=80 unit=psi
